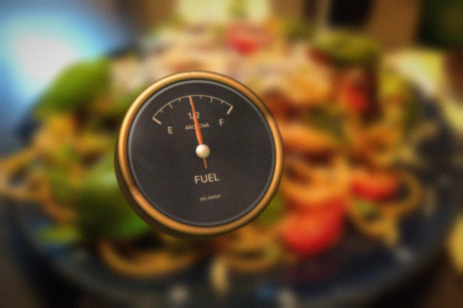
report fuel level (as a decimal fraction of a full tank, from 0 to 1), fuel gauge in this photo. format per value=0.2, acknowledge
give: value=0.5
